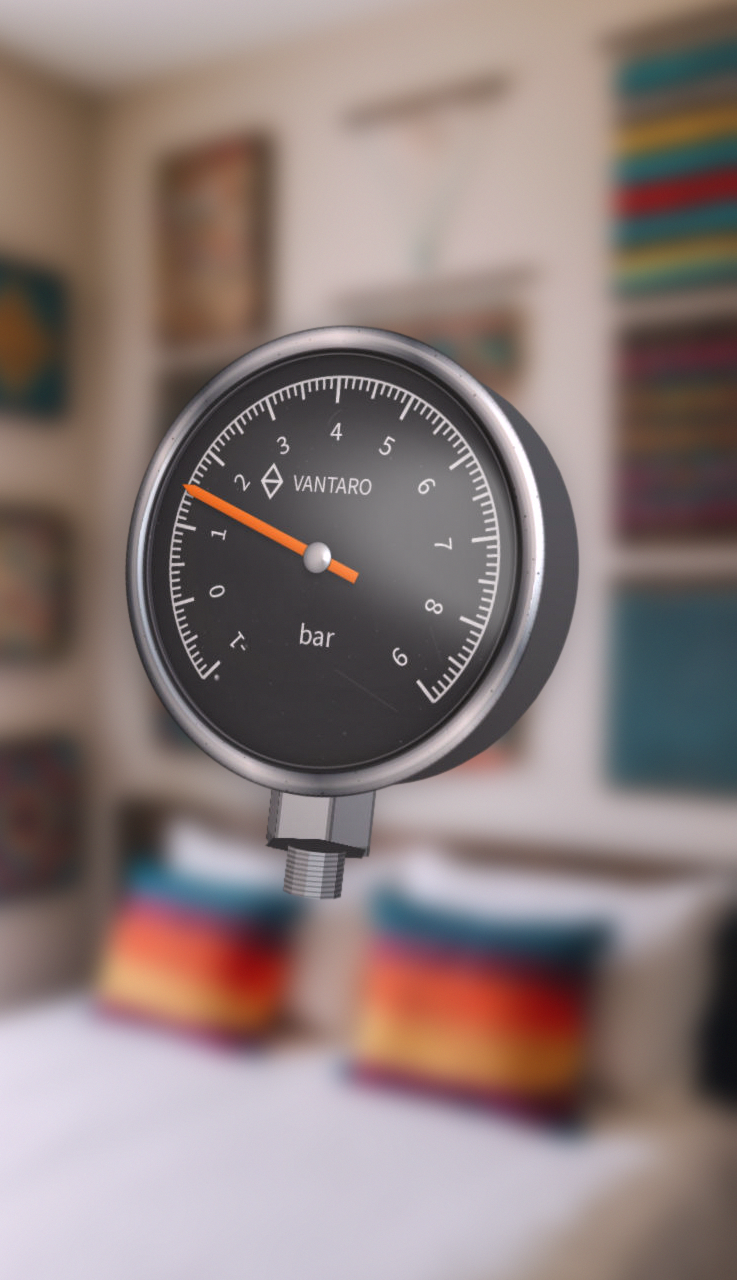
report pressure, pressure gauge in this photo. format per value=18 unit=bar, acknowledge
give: value=1.5 unit=bar
